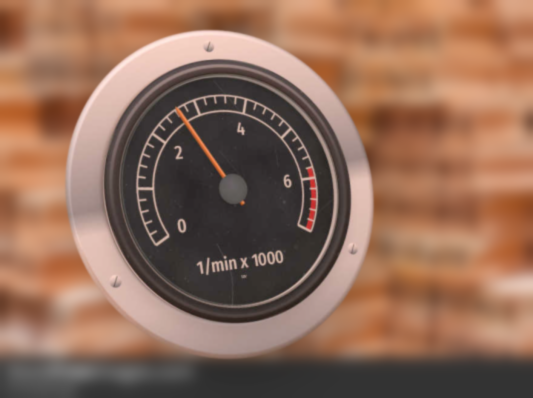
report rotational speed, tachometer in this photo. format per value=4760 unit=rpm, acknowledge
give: value=2600 unit=rpm
